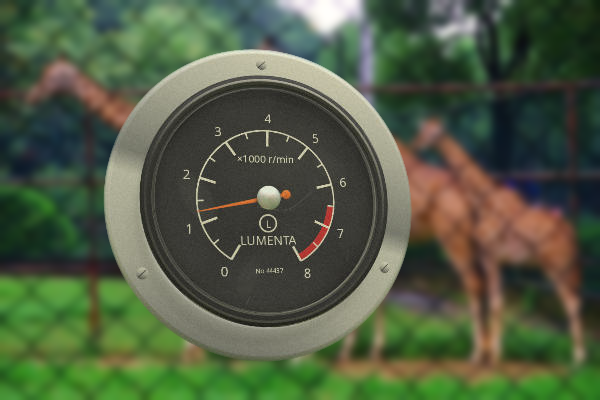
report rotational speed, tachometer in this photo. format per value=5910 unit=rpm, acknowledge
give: value=1250 unit=rpm
